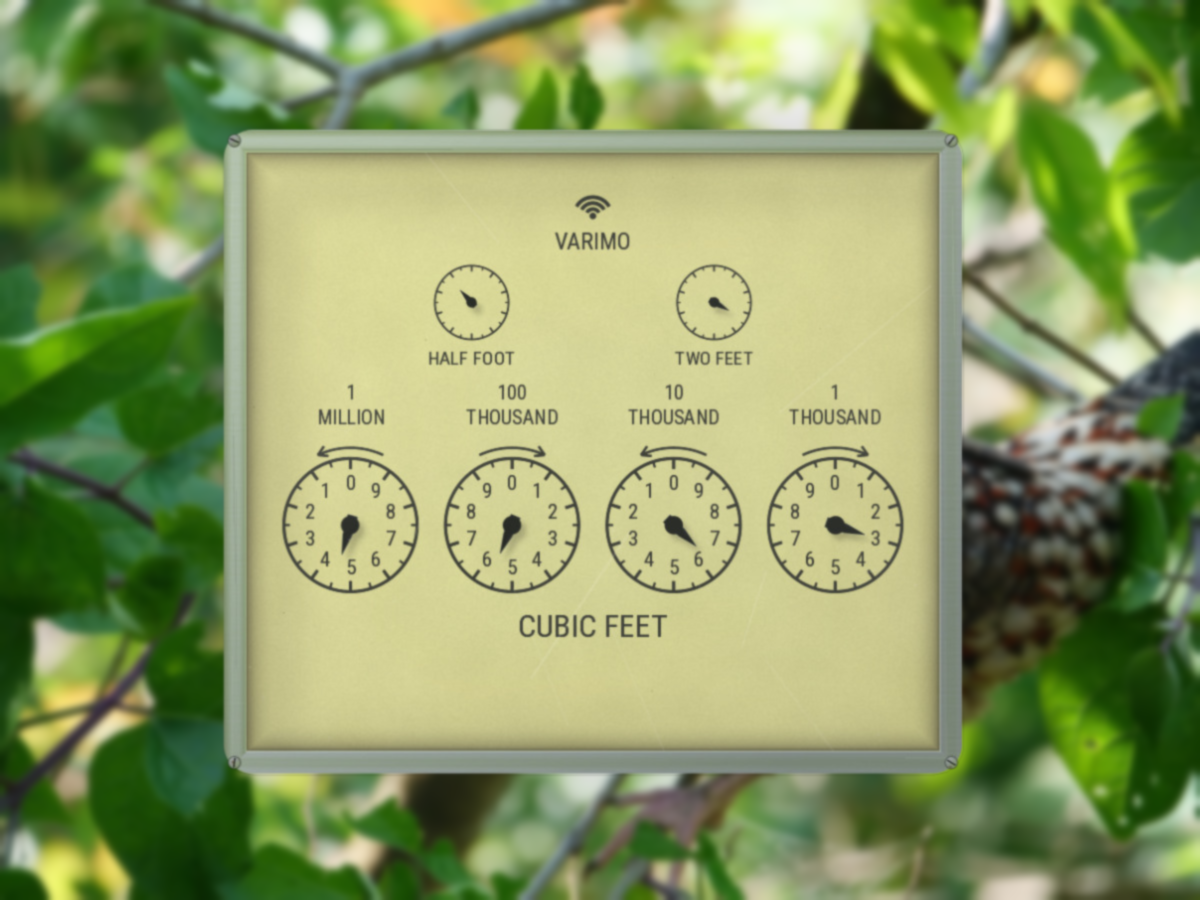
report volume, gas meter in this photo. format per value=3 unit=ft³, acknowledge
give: value=456300 unit=ft³
